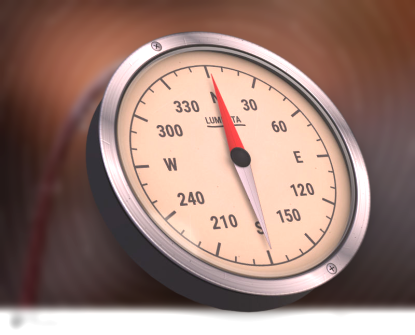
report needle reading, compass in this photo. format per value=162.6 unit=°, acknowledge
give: value=0 unit=°
